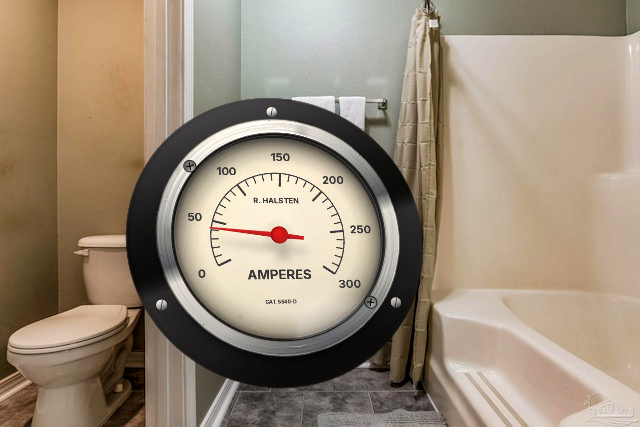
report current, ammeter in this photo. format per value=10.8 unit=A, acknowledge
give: value=40 unit=A
